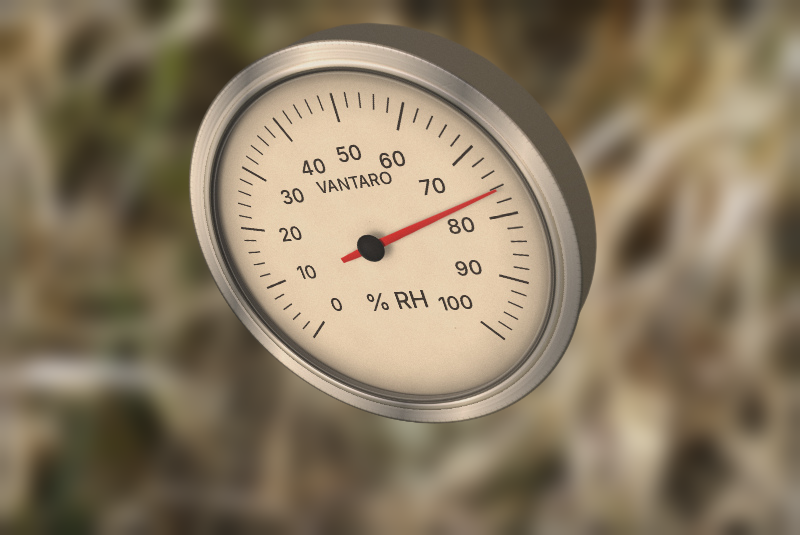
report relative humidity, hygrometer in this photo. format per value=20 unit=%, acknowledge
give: value=76 unit=%
